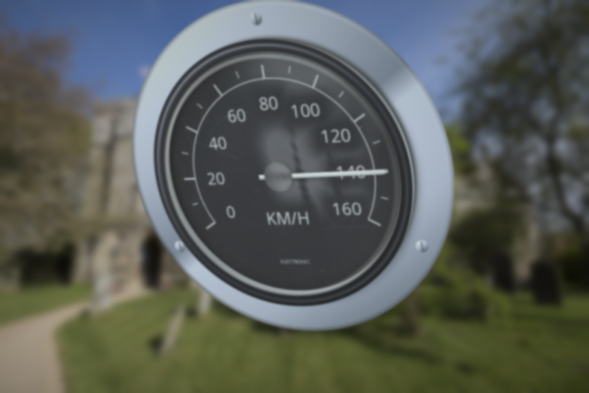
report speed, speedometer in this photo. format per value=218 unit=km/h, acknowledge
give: value=140 unit=km/h
